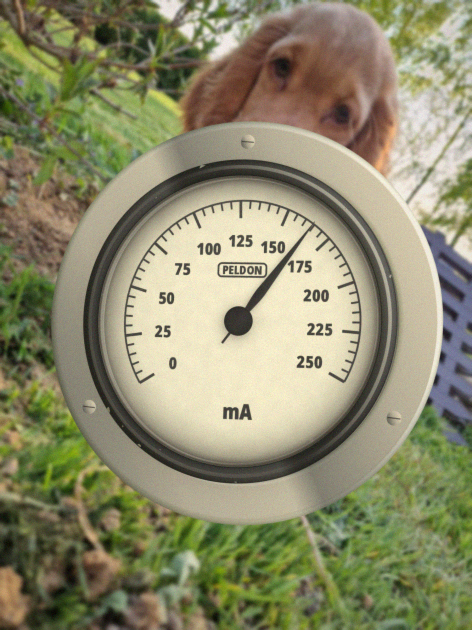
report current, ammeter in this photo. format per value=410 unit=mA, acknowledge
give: value=165 unit=mA
